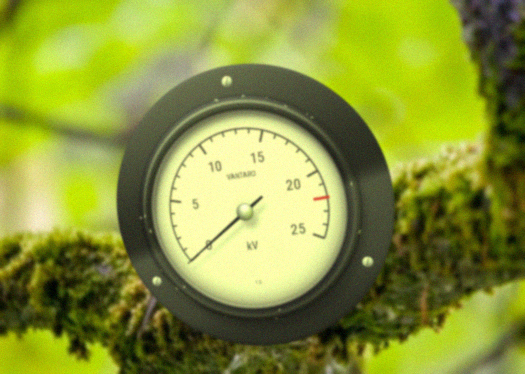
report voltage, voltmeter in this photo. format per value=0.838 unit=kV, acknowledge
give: value=0 unit=kV
